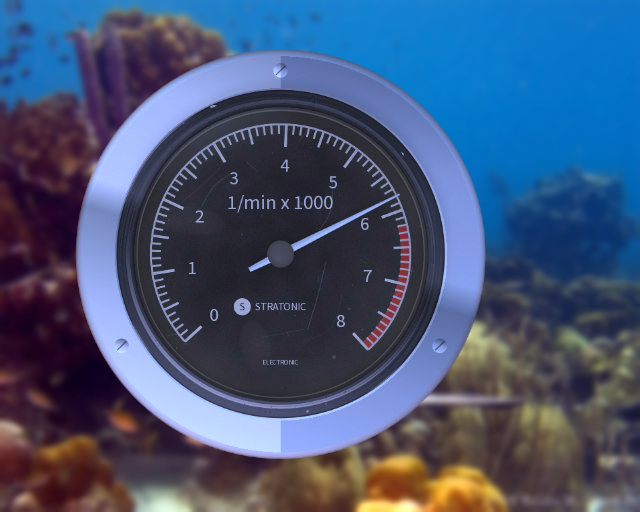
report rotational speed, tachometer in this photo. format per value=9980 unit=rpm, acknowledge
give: value=5800 unit=rpm
